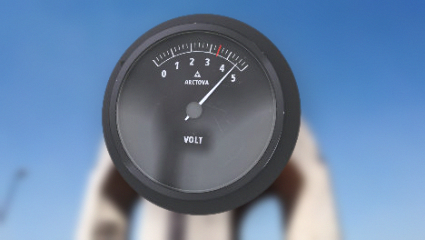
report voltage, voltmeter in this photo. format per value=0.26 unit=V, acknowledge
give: value=4.6 unit=V
